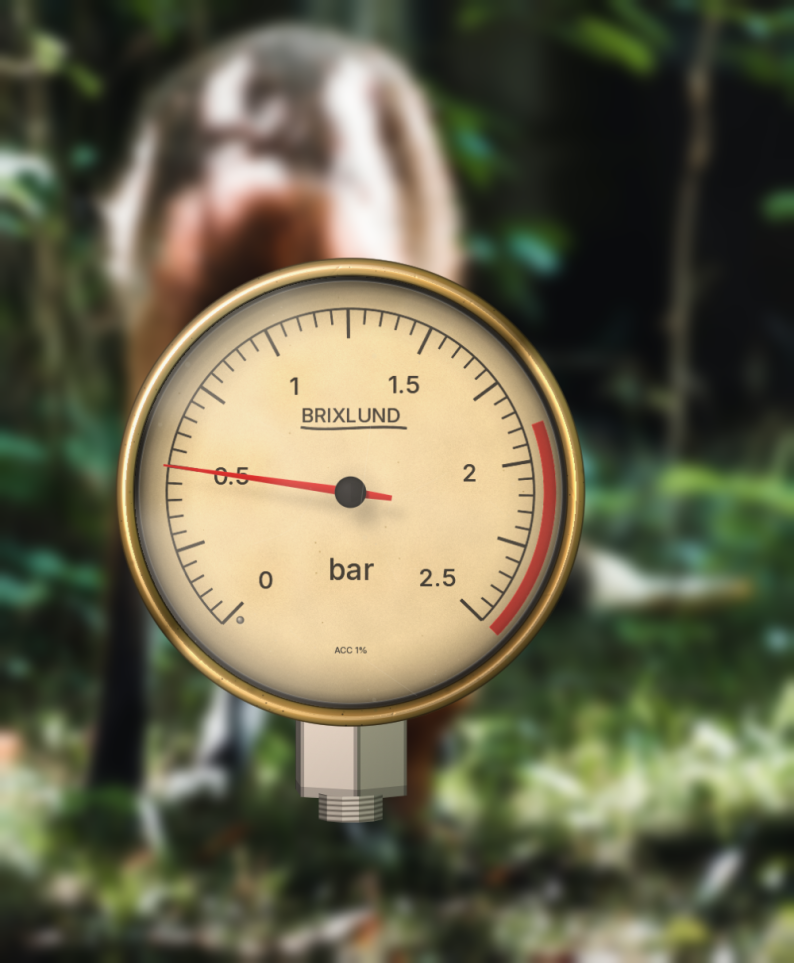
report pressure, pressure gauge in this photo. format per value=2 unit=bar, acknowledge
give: value=0.5 unit=bar
